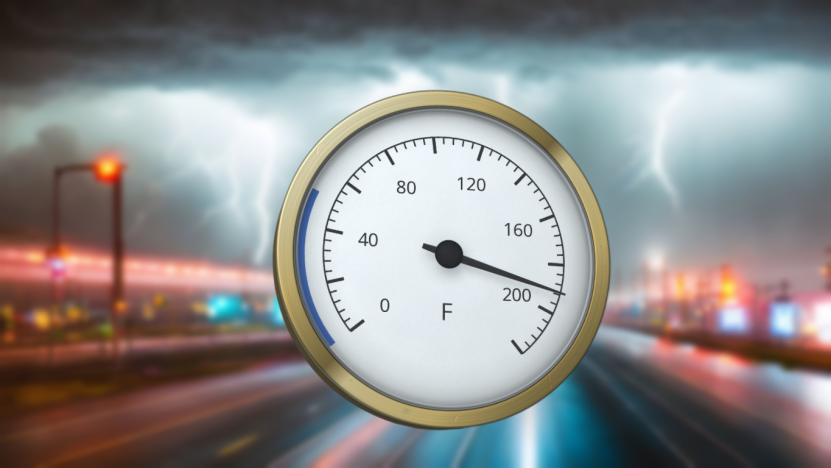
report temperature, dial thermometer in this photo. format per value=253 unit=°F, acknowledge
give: value=192 unit=°F
